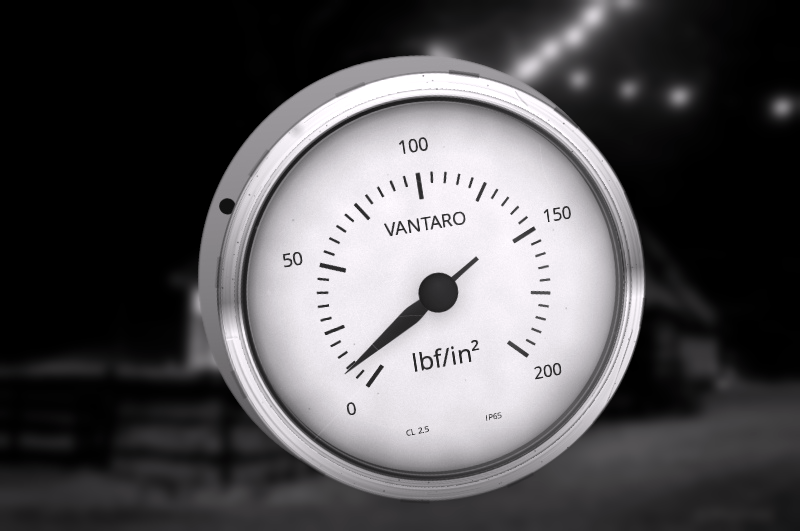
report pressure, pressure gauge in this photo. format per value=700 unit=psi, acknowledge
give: value=10 unit=psi
